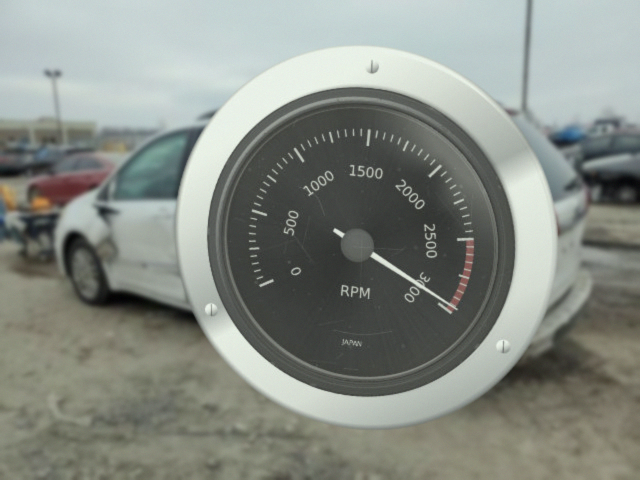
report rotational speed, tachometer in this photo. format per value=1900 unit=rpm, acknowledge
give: value=2950 unit=rpm
